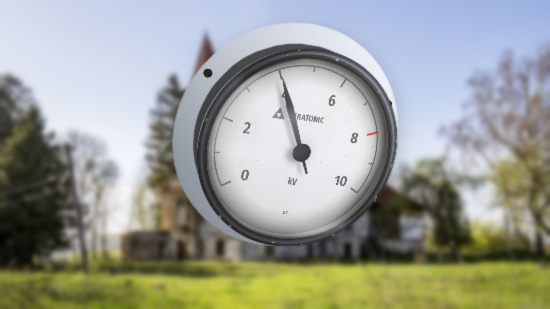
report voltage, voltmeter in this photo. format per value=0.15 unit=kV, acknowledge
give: value=4 unit=kV
